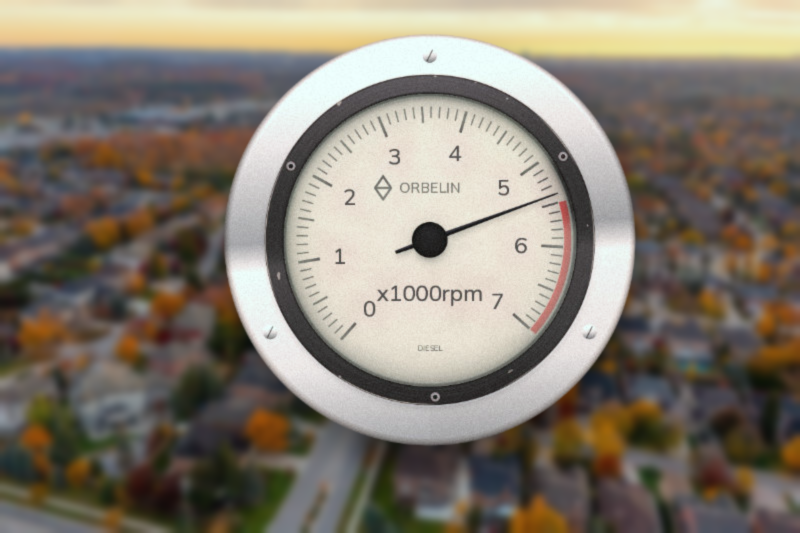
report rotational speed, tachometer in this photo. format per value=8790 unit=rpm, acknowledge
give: value=5400 unit=rpm
